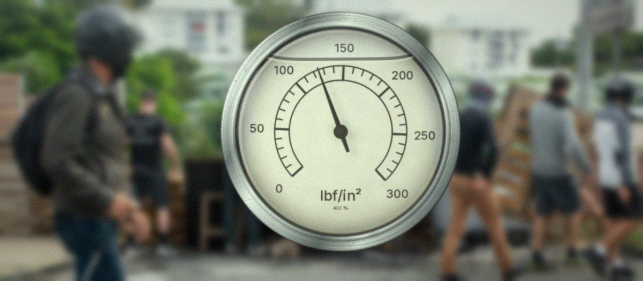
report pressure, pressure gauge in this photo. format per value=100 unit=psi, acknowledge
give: value=125 unit=psi
